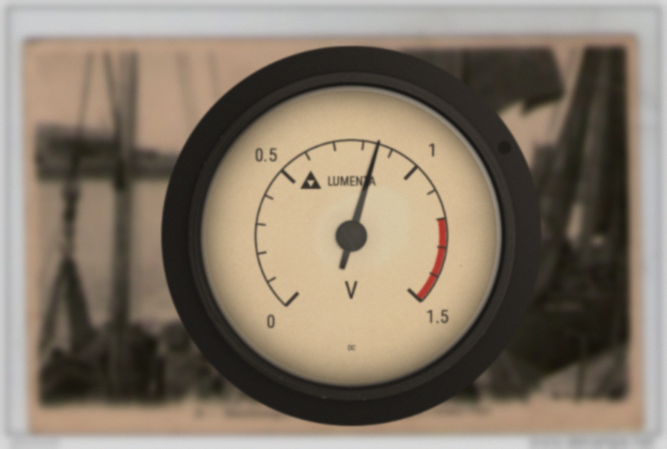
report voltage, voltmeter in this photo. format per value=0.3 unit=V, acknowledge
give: value=0.85 unit=V
